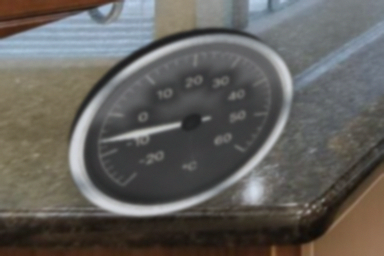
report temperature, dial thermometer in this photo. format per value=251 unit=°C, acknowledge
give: value=-6 unit=°C
